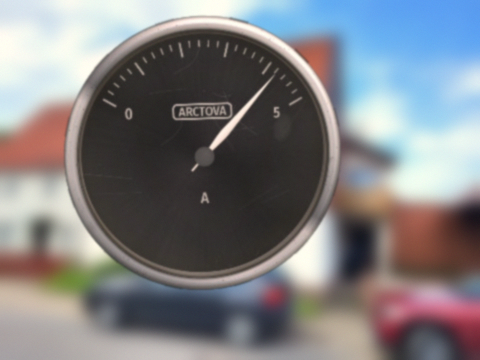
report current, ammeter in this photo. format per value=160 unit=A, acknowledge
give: value=4.2 unit=A
